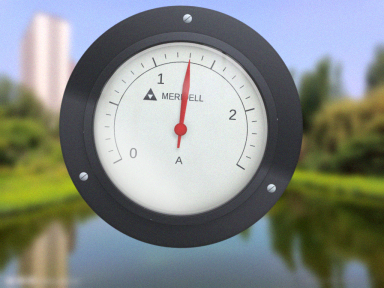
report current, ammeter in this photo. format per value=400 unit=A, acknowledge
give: value=1.3 unit=A
